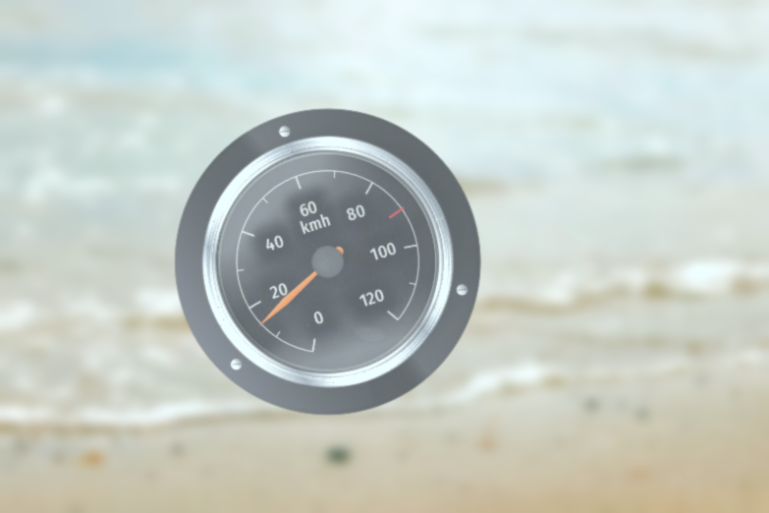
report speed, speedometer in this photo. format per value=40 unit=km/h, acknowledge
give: value=15 unit=km/h
